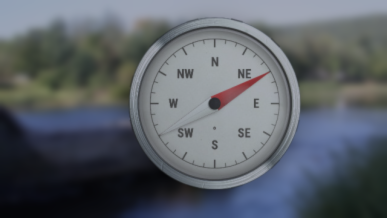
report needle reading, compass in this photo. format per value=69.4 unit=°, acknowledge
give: value=60 unit=°
